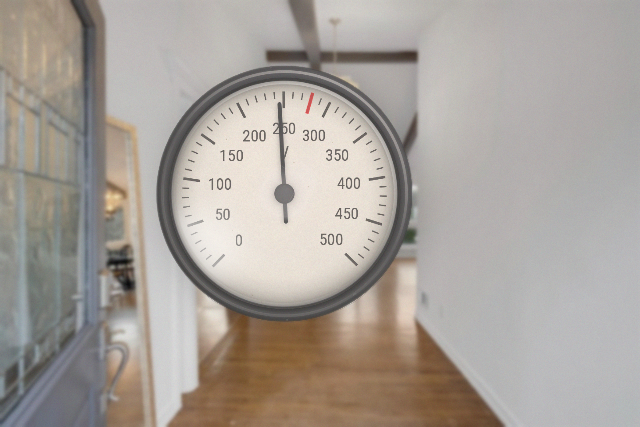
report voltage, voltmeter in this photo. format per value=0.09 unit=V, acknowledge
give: value=245 unit=V
